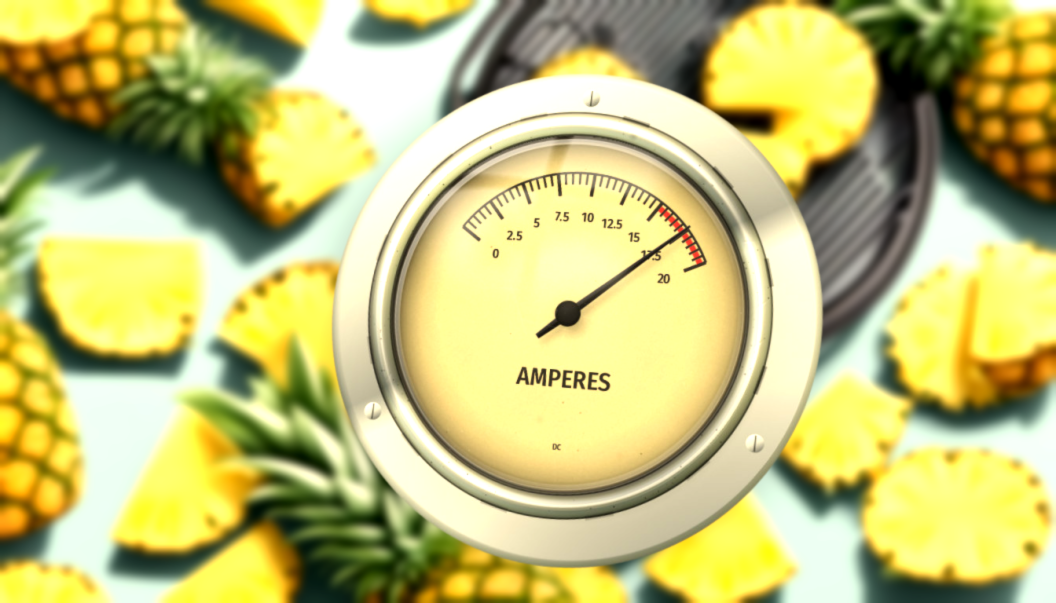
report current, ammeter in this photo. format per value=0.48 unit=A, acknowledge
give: value=17.5 unit=A
